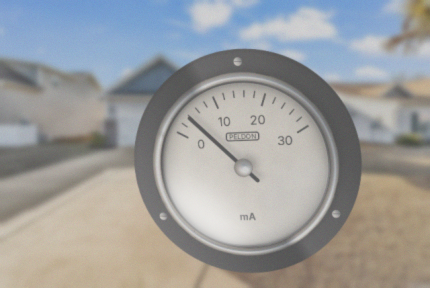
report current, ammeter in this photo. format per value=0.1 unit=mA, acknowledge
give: value=4 unit=mA
